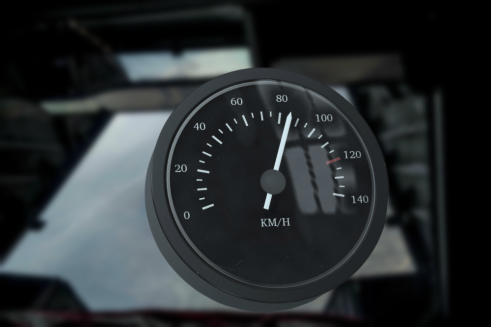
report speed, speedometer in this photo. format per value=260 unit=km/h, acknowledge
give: value=85 unit=km/h
